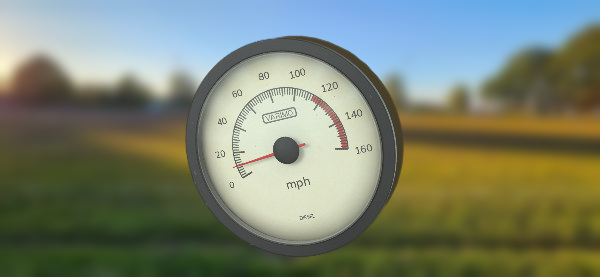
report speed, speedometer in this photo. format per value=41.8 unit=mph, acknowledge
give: value=10 unit=mph
